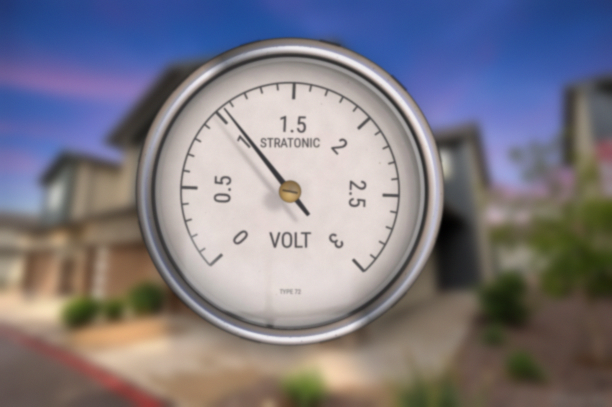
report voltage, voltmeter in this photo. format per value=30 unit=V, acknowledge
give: value=1.05 unit=V
